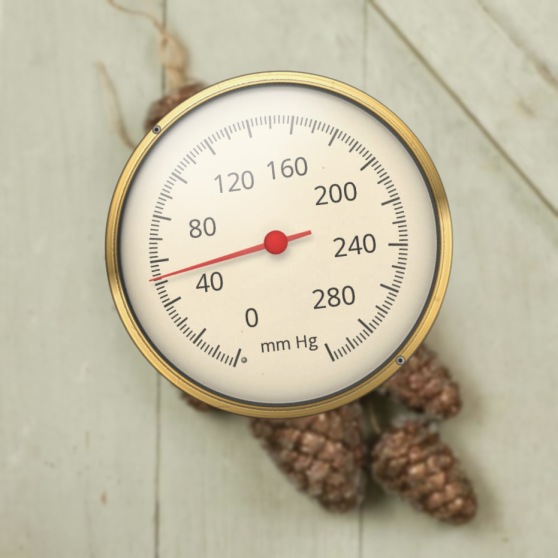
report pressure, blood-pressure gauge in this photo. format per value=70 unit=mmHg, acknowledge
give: value=52 unit=mmHg
